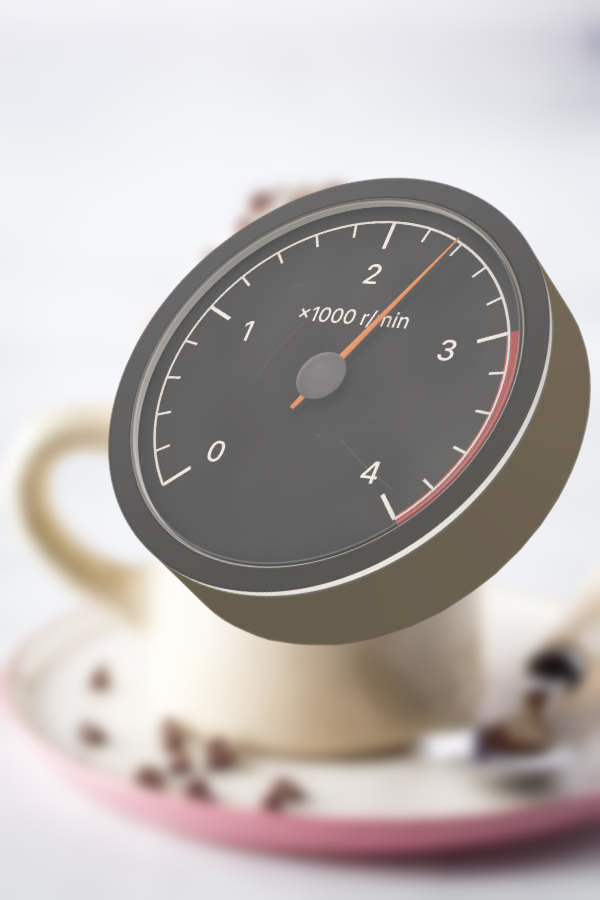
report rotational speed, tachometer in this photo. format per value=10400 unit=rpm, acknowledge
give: value=2400 unit=rpm
